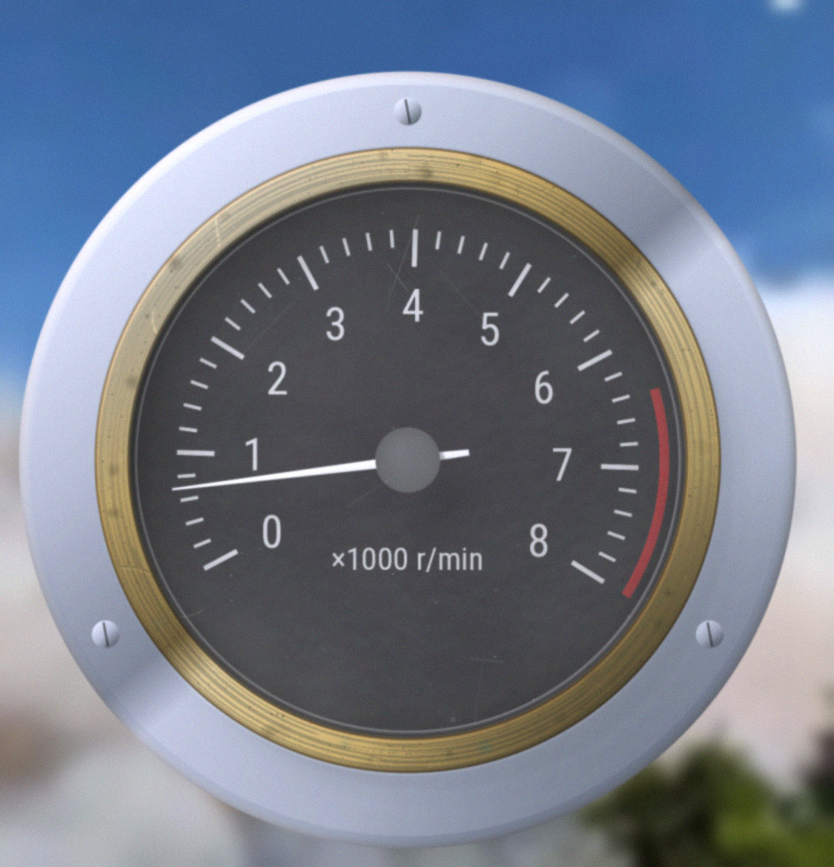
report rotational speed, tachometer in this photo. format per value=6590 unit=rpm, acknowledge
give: value=700 unit=rpm
